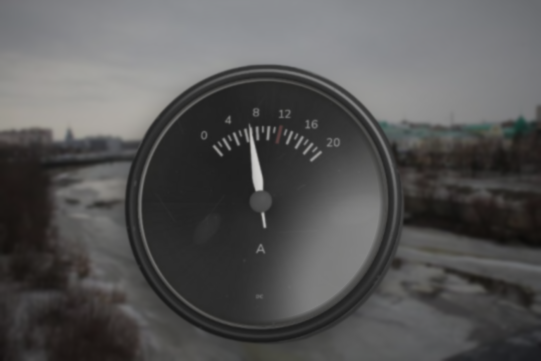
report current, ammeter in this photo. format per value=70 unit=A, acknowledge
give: value=7 unit=A
